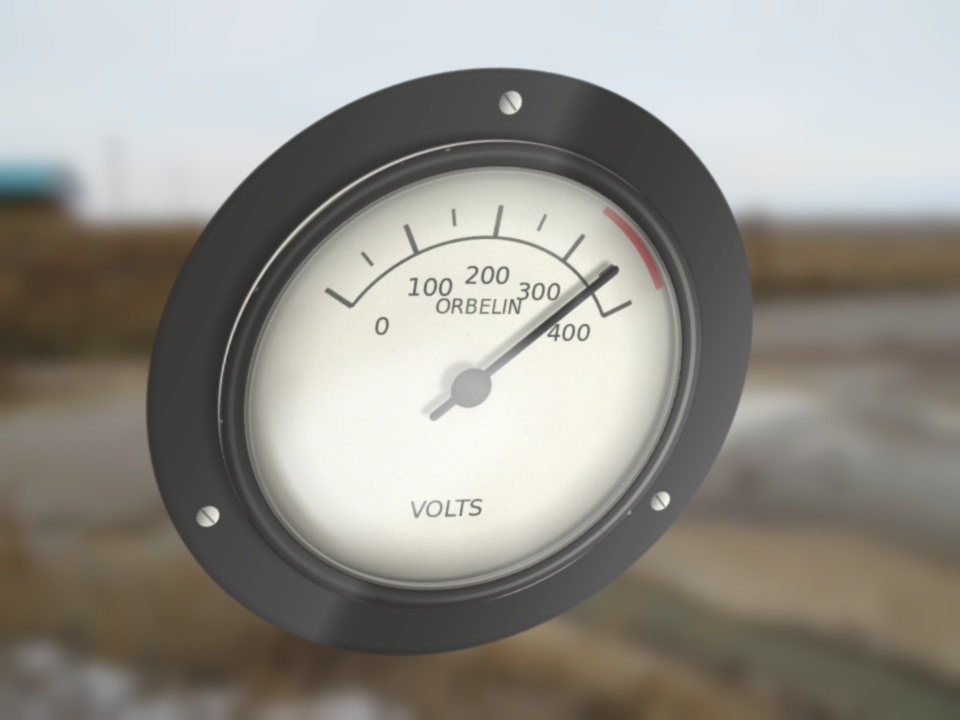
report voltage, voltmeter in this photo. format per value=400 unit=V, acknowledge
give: value=350 unit=V
